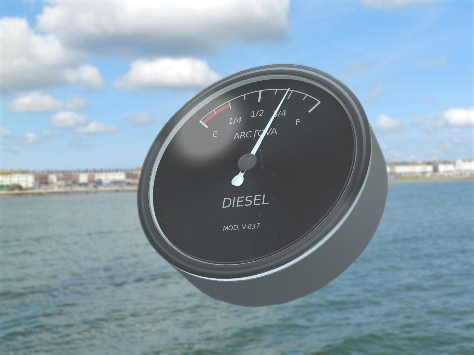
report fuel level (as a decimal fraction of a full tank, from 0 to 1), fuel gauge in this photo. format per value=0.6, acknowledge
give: value=0.75
